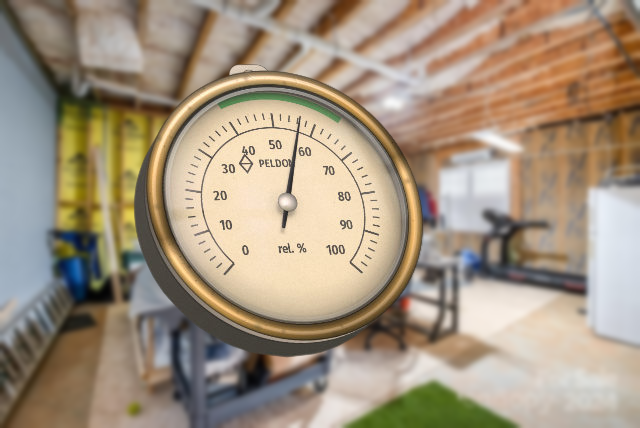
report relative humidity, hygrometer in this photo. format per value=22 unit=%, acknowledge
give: value=56 unit=%
